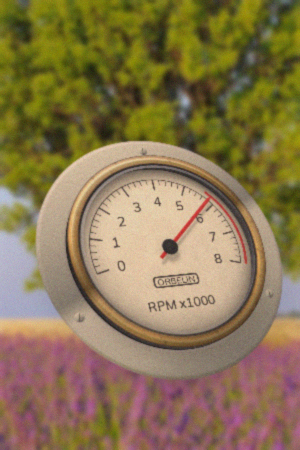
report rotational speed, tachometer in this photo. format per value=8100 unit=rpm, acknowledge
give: value=5800 unit=rpm
